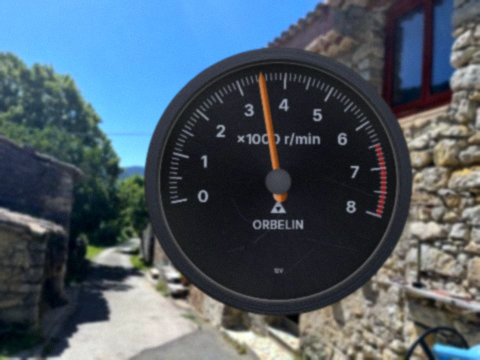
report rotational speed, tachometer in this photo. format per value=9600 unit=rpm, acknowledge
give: value=3500 unit=rpm
